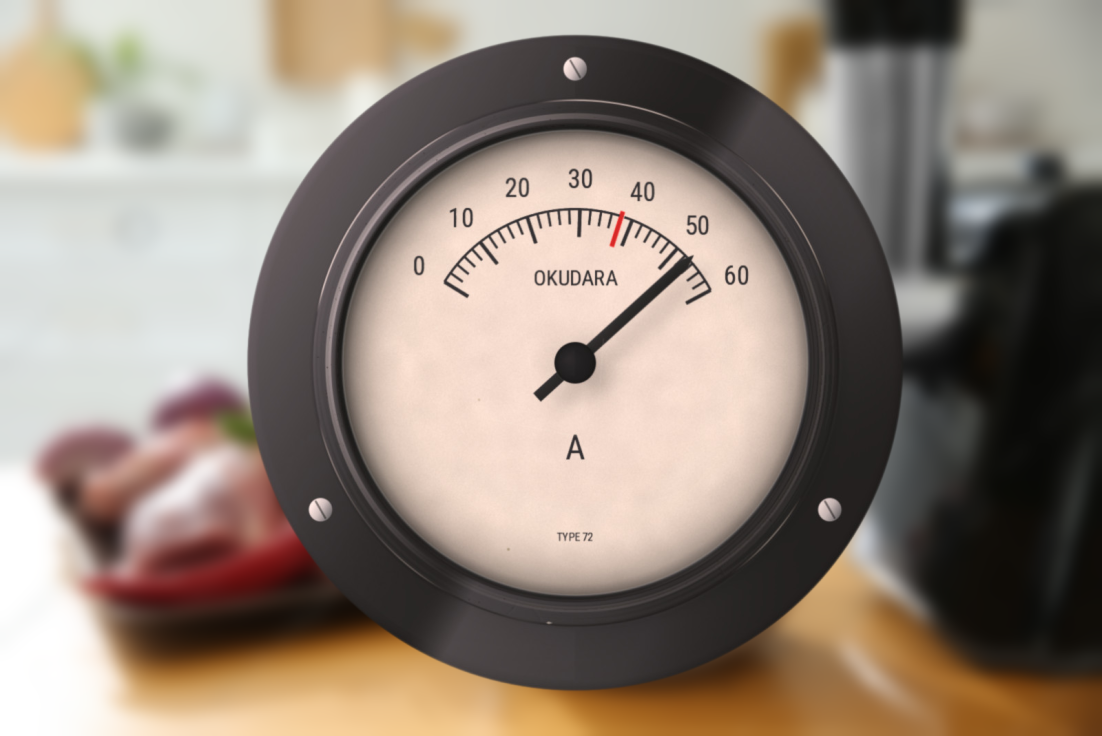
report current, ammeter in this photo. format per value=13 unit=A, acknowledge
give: value=53 unit=A
